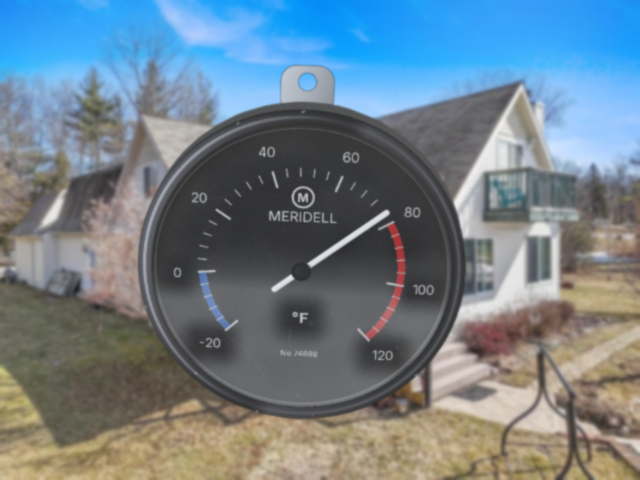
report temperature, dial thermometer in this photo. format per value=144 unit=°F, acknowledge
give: value=76 unit=°F
